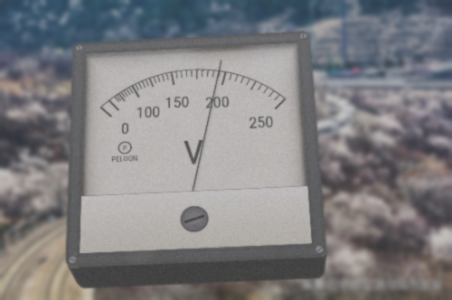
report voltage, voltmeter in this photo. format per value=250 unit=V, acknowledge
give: value=195 unit=V
